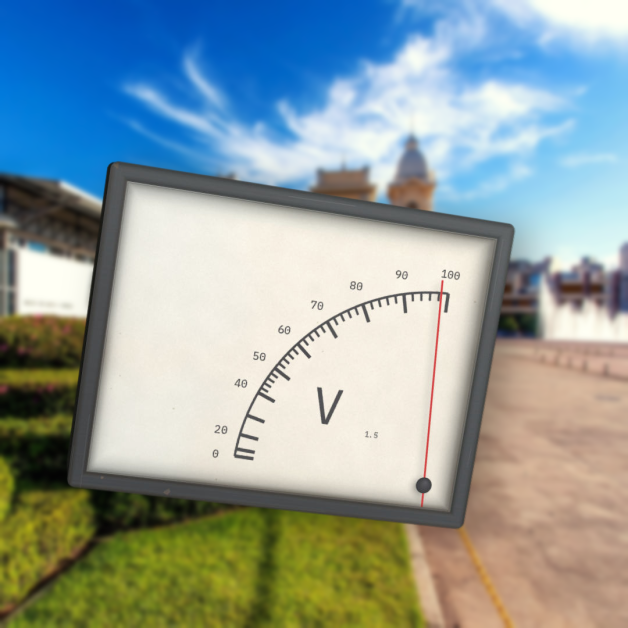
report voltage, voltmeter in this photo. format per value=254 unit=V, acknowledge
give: value=98 unit=V
